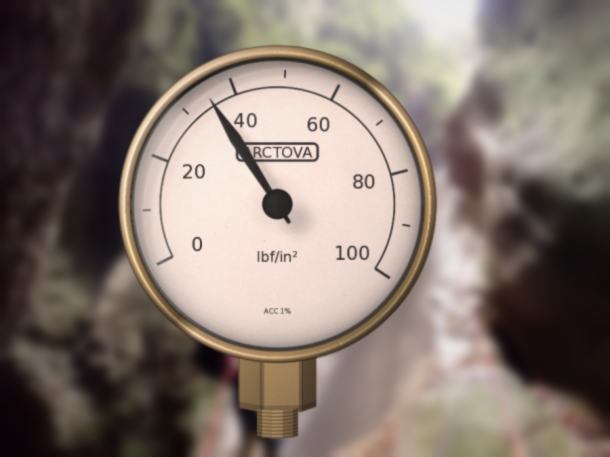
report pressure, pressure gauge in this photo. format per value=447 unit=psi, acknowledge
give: value=35 unit=psi
